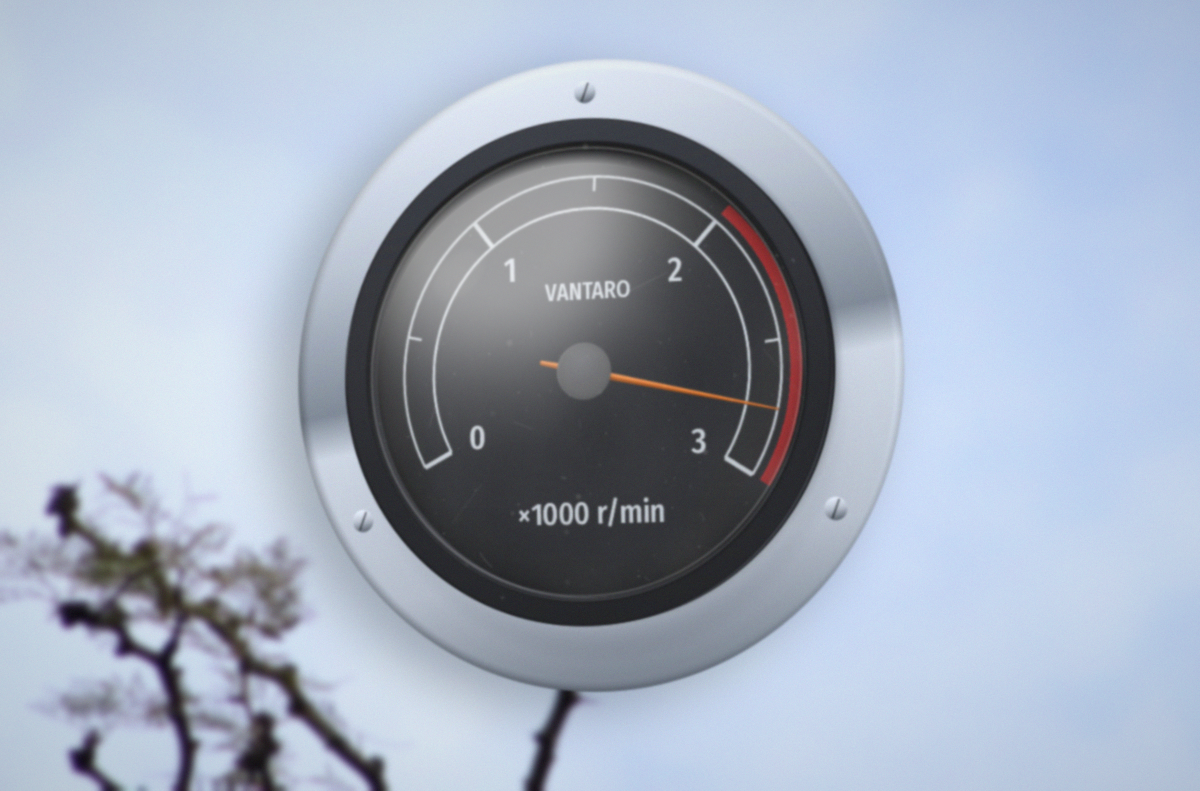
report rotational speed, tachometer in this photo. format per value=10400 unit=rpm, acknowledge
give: value=2750 unit=rpm
